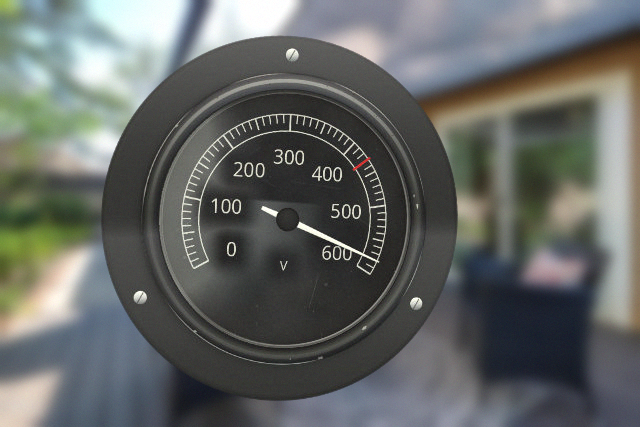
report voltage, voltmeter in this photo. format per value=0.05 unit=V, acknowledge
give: value=580 unit=V
